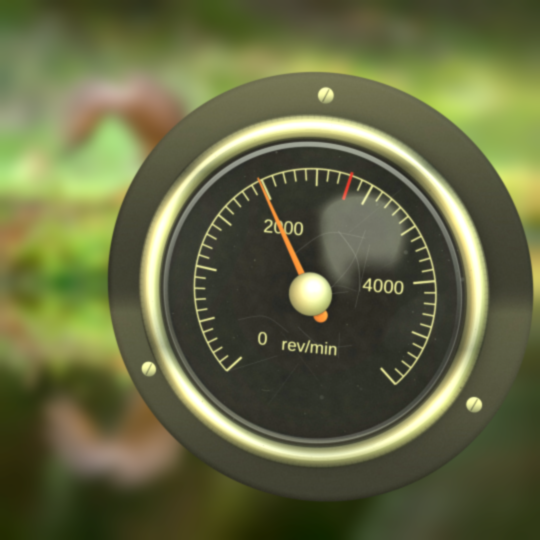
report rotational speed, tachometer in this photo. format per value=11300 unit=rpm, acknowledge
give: value=2000 unit=rpm
